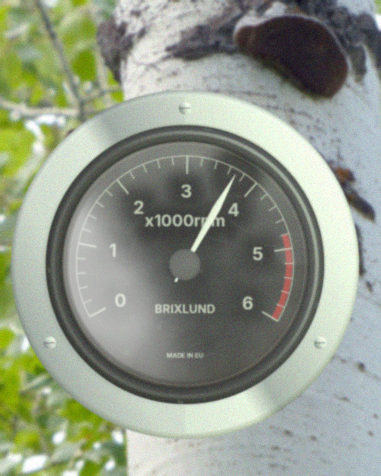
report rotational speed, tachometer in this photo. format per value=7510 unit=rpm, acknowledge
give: value=3700 unit=rpm
